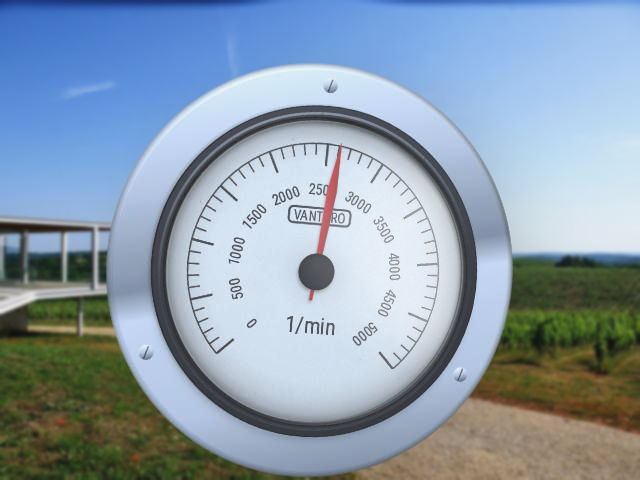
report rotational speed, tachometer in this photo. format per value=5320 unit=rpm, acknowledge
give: value=2600 unit=rpm
